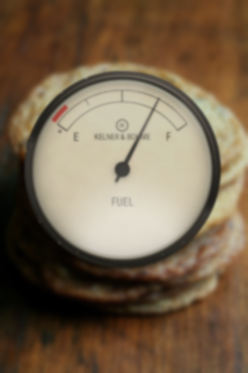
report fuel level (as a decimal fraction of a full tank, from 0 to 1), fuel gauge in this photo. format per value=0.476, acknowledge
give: value=0.75
